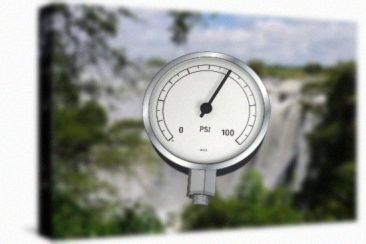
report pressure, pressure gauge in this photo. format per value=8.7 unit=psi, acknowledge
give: value=60 unit=psi
